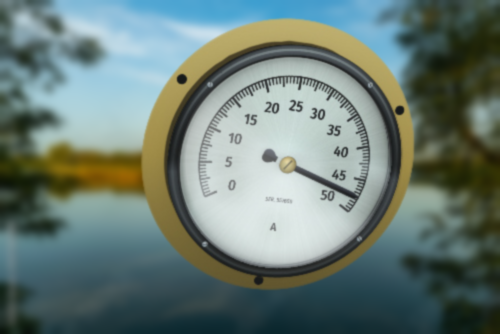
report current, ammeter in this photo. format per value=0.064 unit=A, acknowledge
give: value=47.5 unit=A
